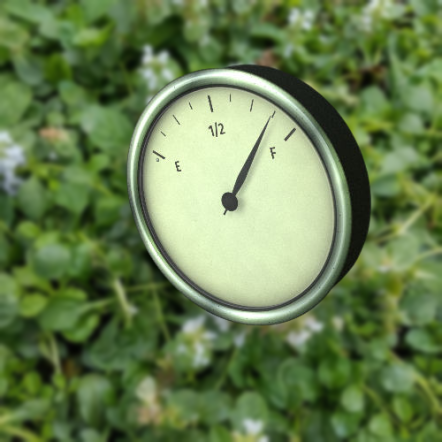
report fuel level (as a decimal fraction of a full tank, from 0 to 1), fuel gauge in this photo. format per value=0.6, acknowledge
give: value=0.875
